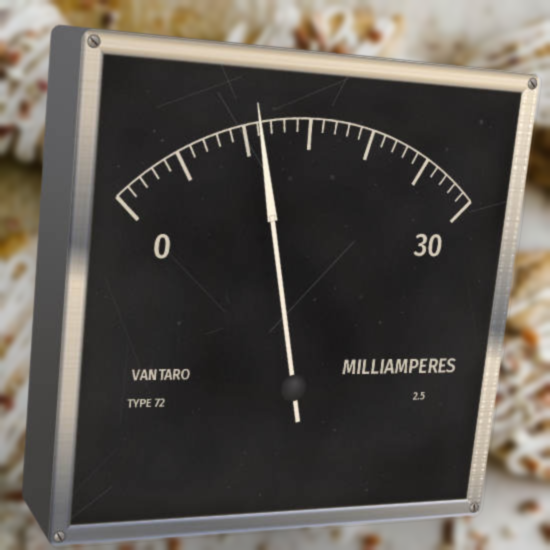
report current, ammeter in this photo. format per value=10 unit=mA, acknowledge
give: value=11 unit=mA
